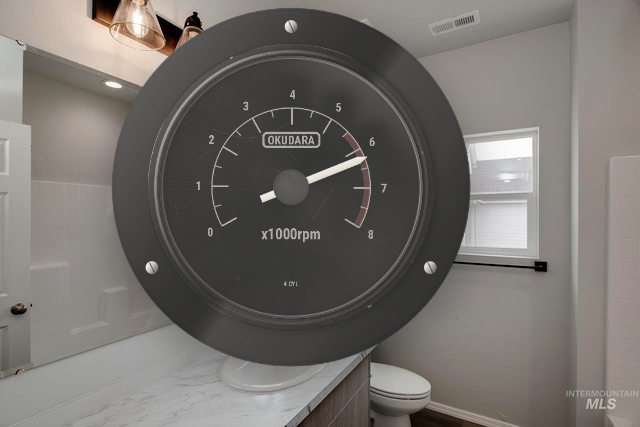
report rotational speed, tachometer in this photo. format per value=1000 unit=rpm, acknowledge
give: value=6250 unit=rpm
